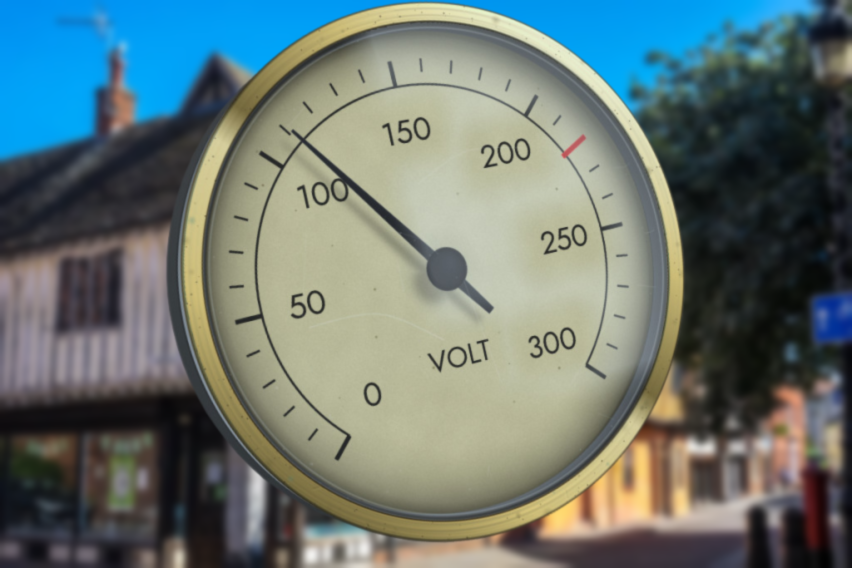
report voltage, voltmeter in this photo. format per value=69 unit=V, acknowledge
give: value=110 unit=V
